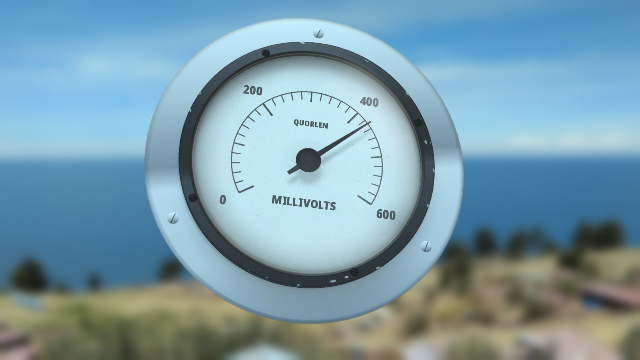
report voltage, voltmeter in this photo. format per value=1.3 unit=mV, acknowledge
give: value=430 unit=mV
